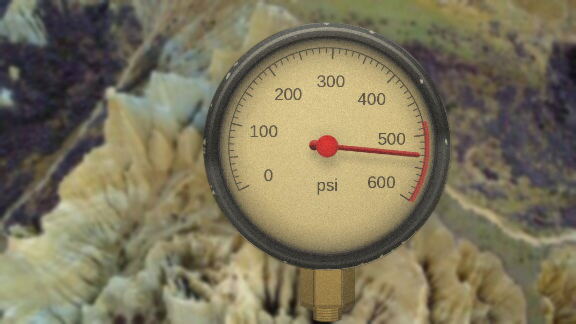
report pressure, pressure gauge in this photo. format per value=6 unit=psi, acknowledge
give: value=530 unit=psi
